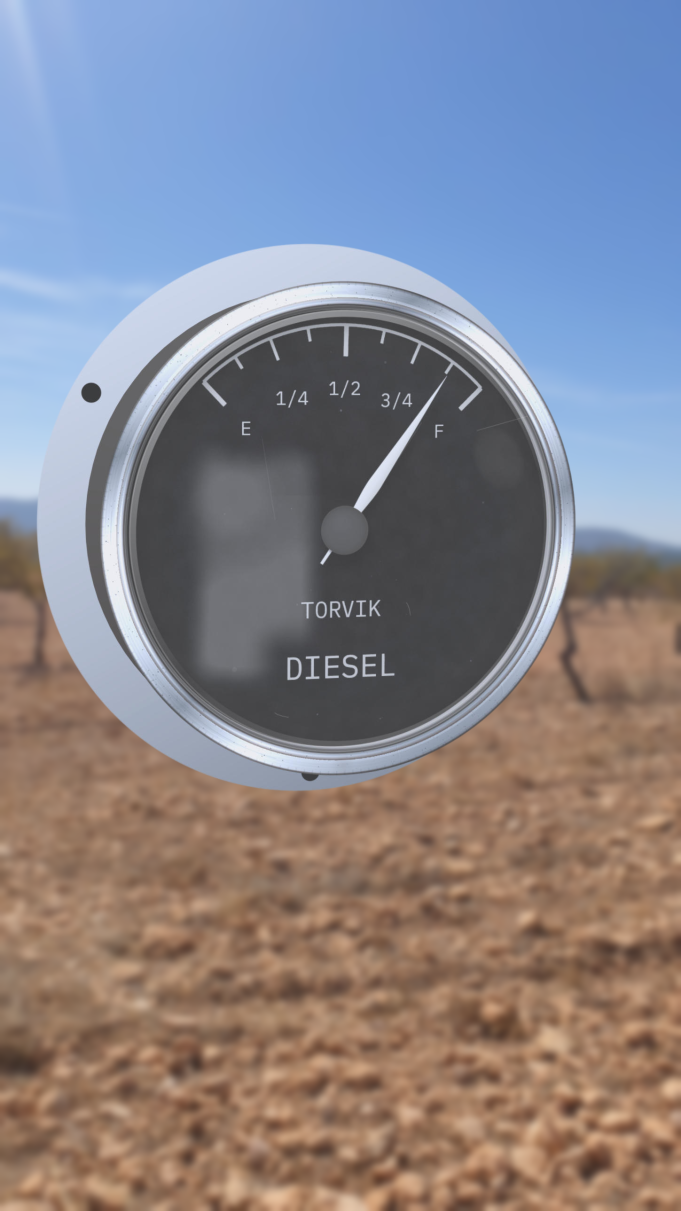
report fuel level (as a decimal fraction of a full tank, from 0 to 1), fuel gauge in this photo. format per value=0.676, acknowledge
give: value=0.875
